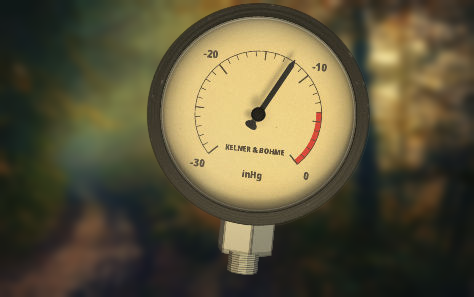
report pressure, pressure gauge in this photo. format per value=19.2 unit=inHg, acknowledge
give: value=-12 unit=inHg
